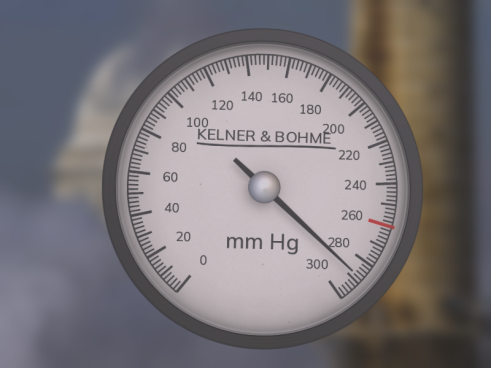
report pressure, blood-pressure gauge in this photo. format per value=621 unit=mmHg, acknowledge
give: value=288 unit=mmHg
